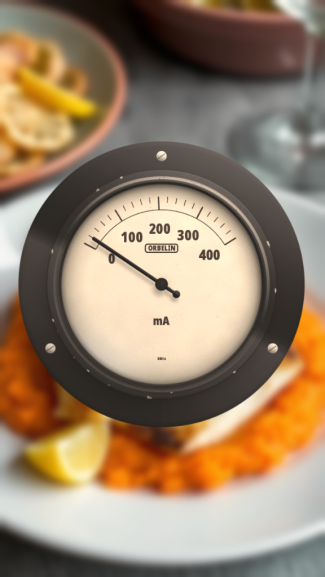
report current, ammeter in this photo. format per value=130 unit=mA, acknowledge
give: value=20 unit=mA
